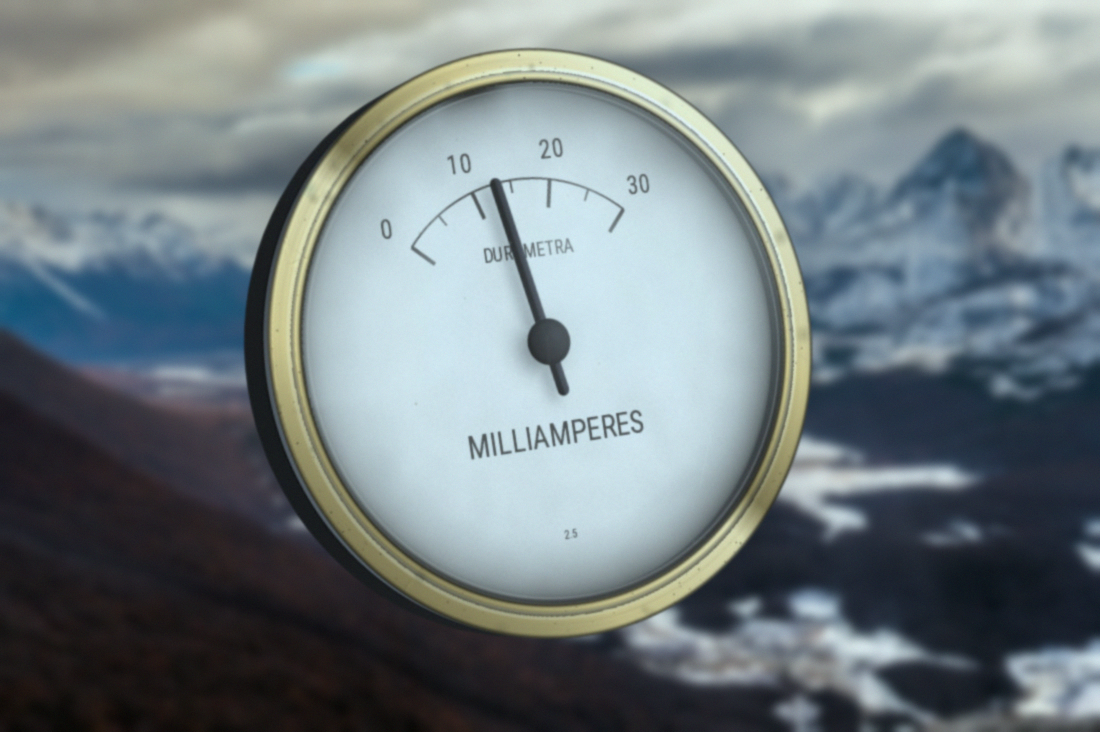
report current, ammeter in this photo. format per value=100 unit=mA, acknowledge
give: value=12.5 unit=mA
